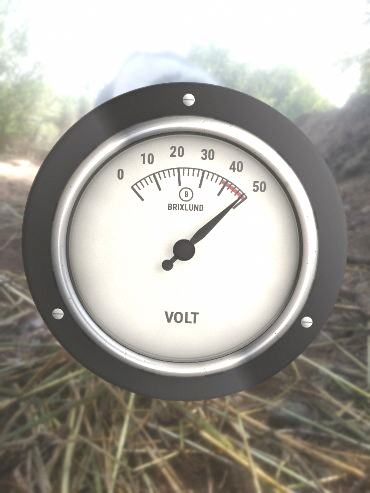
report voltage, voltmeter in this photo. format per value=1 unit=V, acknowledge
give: value=48 unit=V
